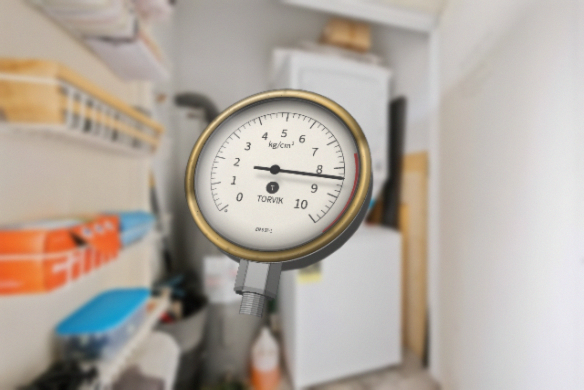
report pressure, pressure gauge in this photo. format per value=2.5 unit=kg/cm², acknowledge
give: value=8.4 unit=kg/cm²
